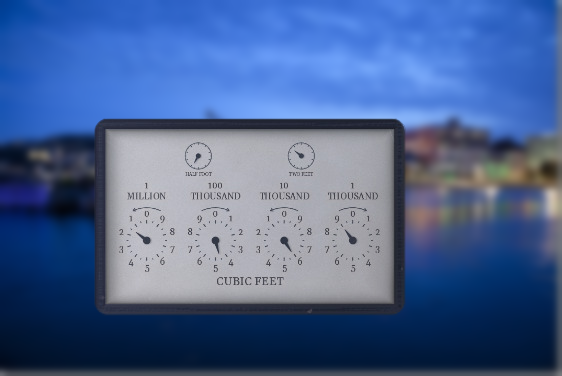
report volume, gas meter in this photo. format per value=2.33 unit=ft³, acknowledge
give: value=145900 unit=ft³
